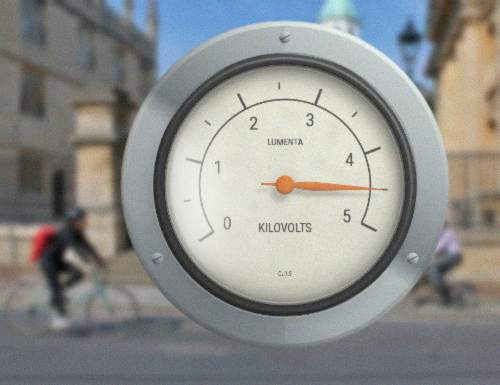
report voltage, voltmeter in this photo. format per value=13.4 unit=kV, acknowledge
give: value=4.5 unit=kV
